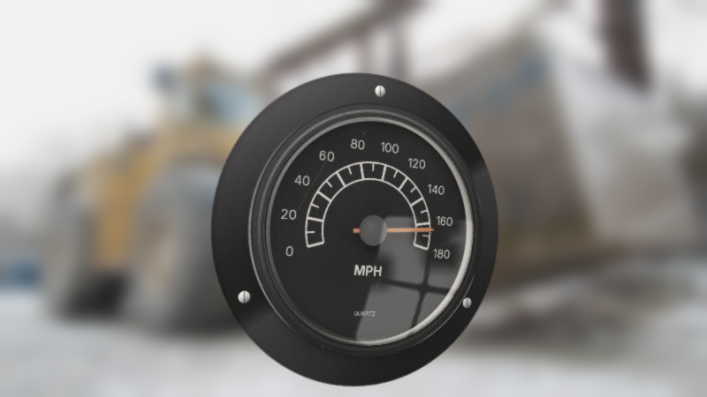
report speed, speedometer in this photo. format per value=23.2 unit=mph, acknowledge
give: value=165 unit=mph
